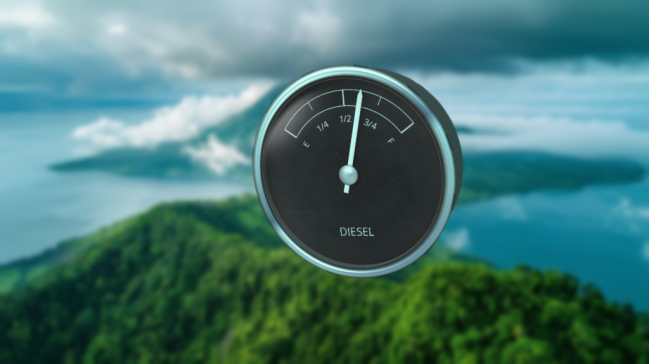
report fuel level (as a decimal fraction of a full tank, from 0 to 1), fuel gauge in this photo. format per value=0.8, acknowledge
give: value=0.625
